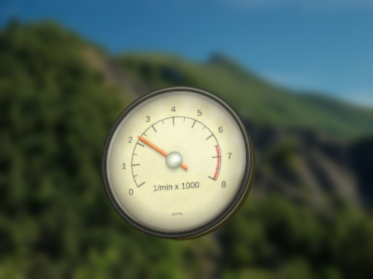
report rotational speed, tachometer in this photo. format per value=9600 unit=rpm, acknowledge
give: value=2250 unit=rpm
